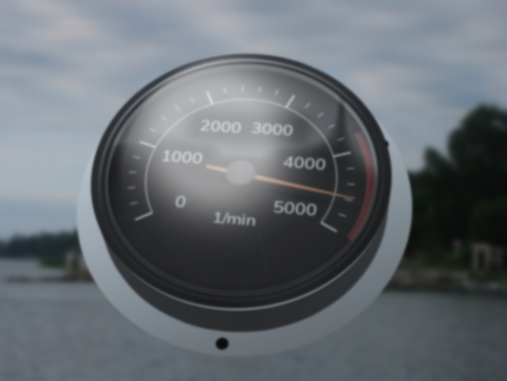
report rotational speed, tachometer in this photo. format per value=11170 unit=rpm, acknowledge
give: value=4600 unit=rpm
